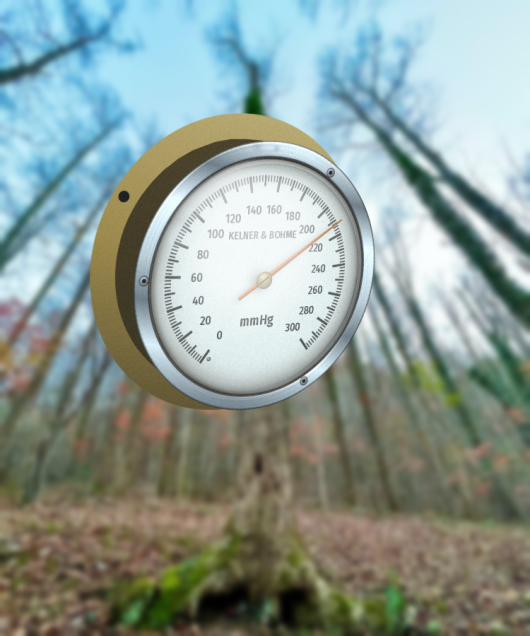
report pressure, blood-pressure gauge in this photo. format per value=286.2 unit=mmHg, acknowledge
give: value=210 unit=mmHg
